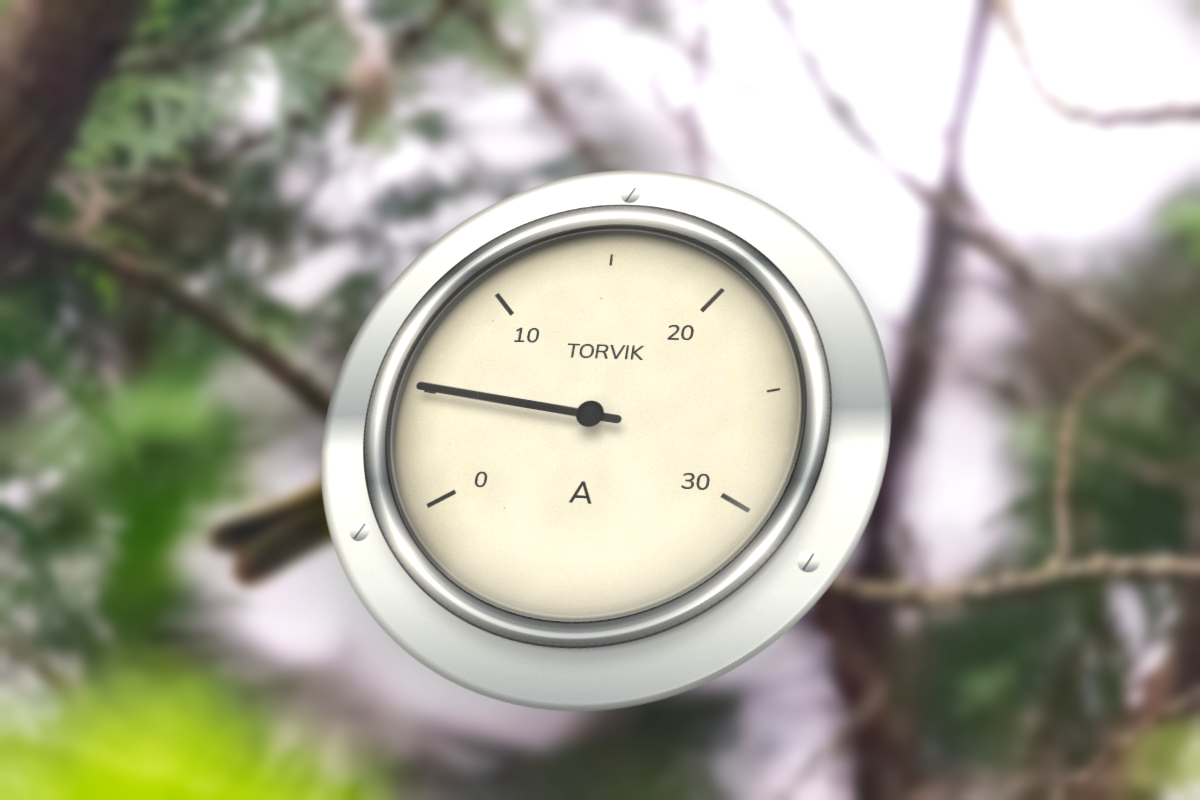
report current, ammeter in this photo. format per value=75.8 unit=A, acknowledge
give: value=5 unit=A
